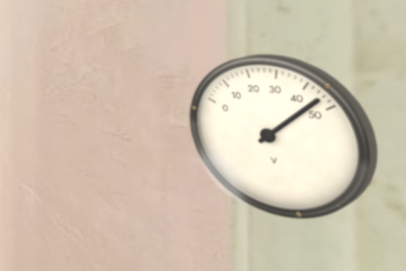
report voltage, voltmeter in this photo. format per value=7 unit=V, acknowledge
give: value=46 unit=V
